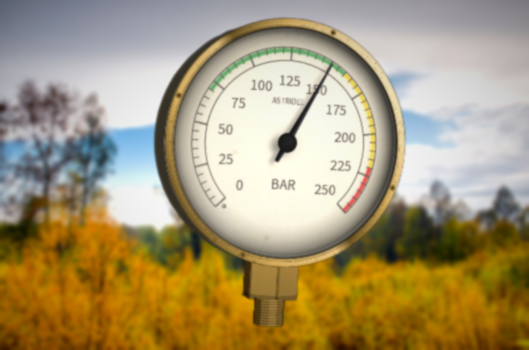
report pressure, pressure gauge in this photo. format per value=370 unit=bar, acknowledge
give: value=150 unit=bar
